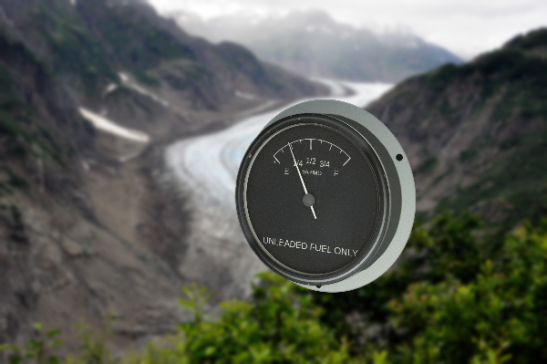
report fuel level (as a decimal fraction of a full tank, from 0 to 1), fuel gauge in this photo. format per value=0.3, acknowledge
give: value=0.25
